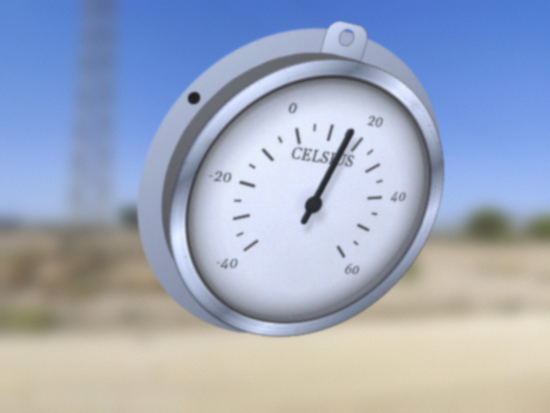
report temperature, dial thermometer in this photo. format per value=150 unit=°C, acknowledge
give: value=15 unit=°C
